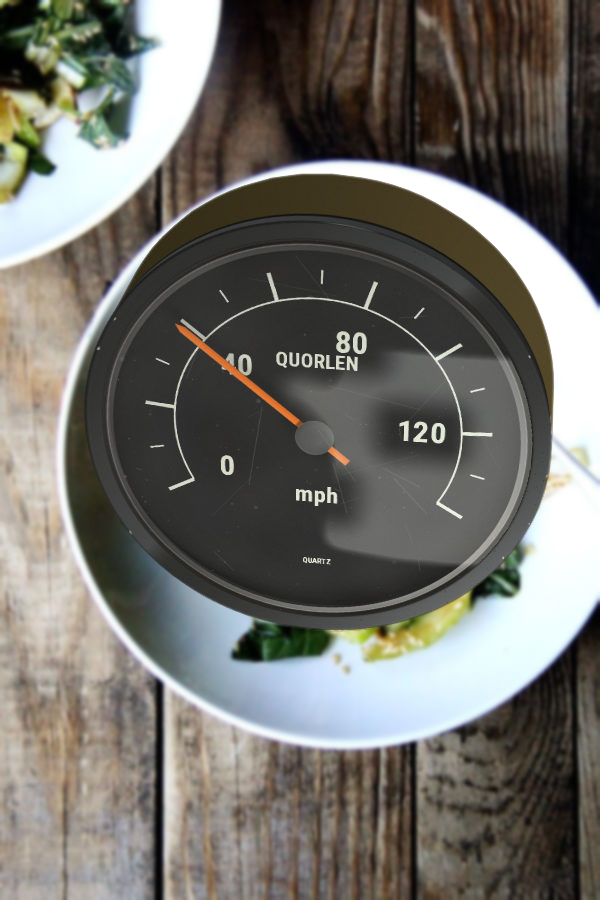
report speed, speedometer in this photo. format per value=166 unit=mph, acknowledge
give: value=40 unit=mph
